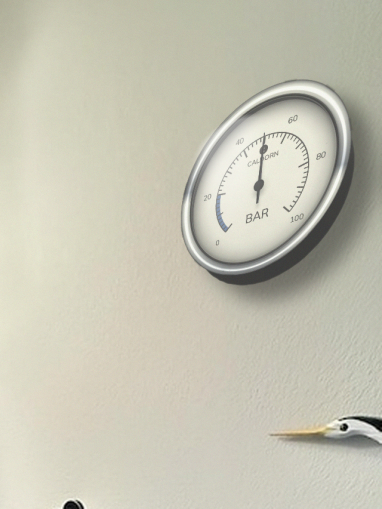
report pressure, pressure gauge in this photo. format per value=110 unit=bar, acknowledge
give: value=50 unit=bar
